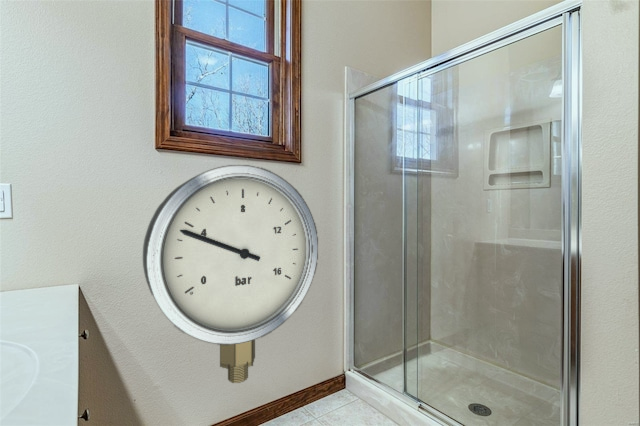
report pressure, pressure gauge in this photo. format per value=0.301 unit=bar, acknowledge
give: value=3.5 unit=bar
